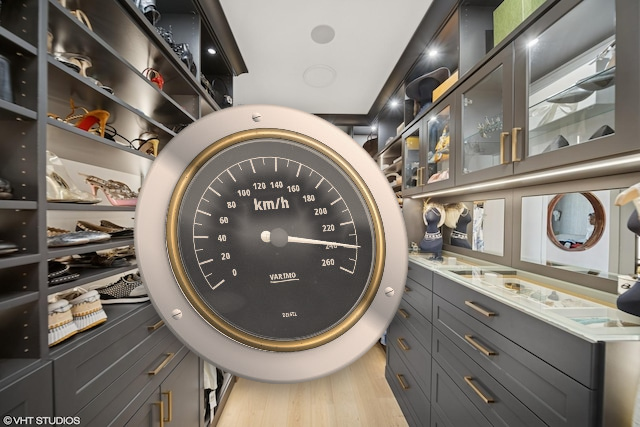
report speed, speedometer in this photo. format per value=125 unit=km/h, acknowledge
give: value=240 unit=km/h
